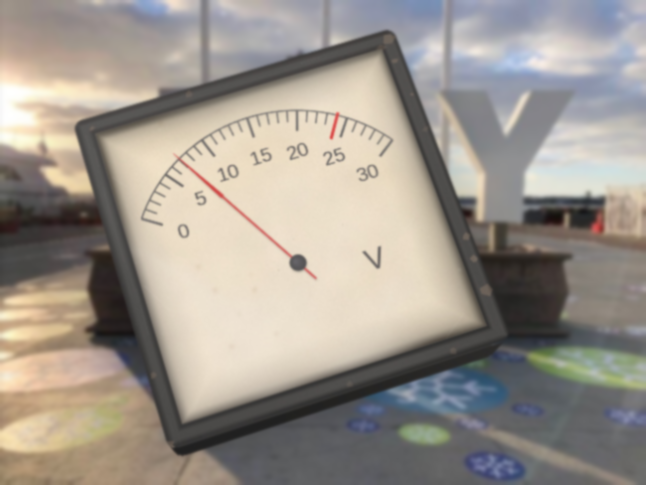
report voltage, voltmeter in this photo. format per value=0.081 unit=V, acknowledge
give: value=7 unit=V
